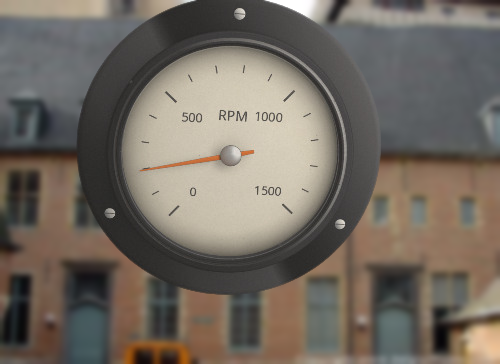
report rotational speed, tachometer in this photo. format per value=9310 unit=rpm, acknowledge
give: value=200 unit=rpm
